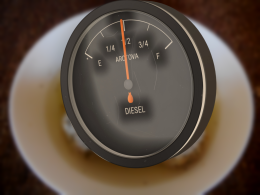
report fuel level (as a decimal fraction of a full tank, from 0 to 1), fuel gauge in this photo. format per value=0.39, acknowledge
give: value=0.5
